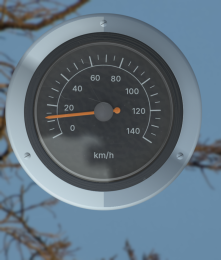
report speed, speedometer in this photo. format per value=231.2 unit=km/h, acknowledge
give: value=12.5 unit=km/h
